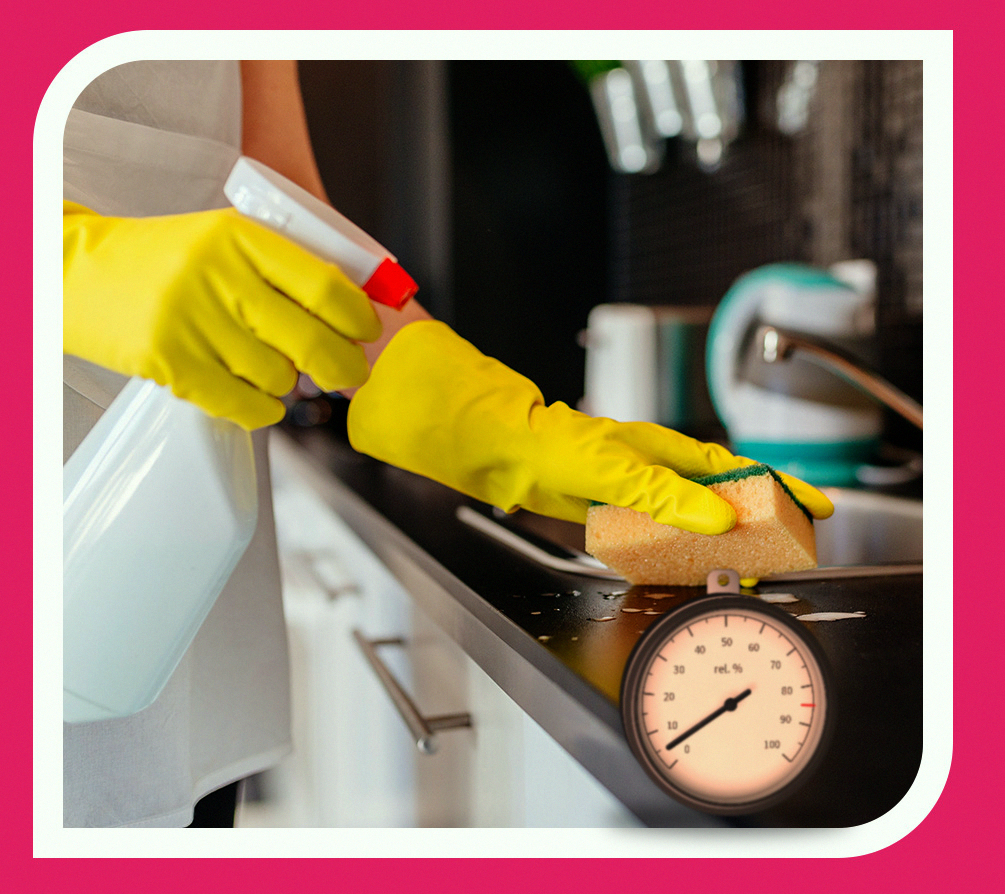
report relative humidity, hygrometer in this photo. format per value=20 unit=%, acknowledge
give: value=5 unit=%
